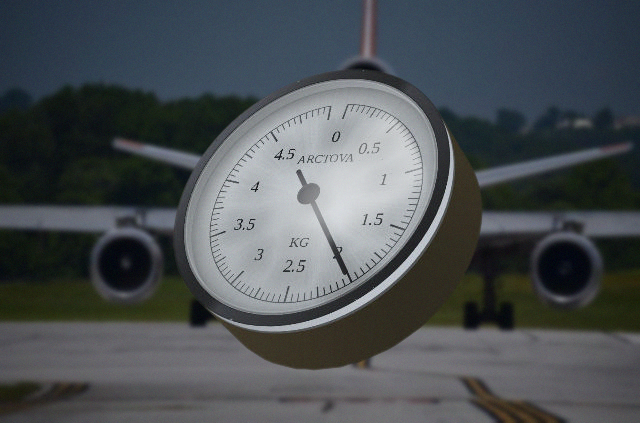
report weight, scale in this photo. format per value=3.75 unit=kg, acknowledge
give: value=2 unit=kg
